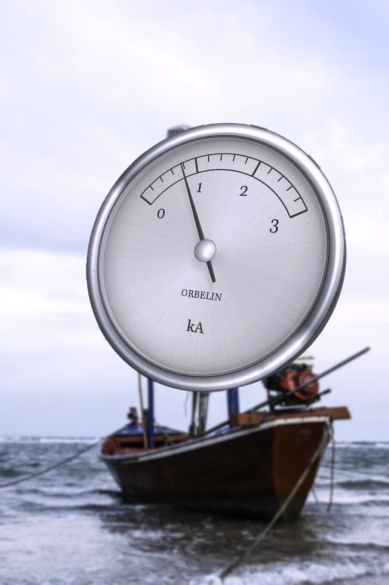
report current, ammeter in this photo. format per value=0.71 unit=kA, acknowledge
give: value=0.8 unit=kA
